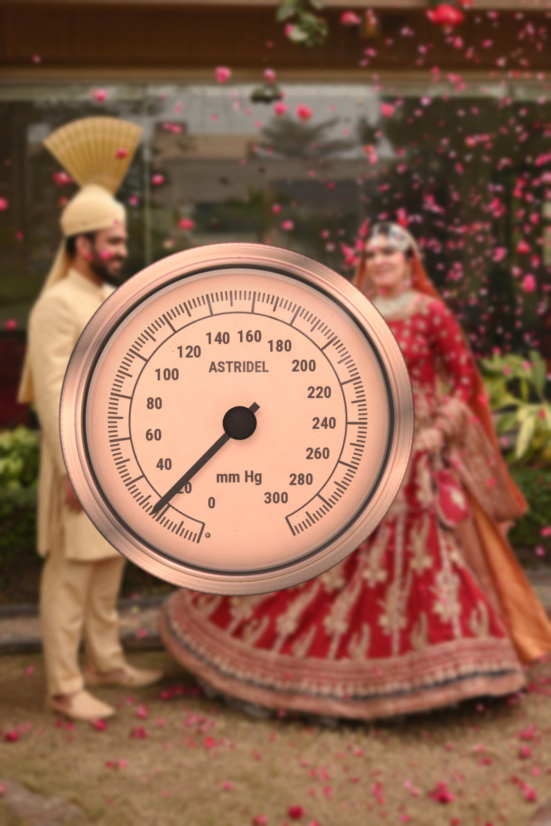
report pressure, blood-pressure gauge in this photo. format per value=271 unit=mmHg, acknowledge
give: value=24 unit=mmHg
